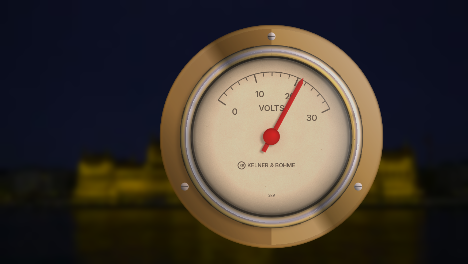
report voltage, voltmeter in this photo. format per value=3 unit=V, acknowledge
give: value=21 unit=V
